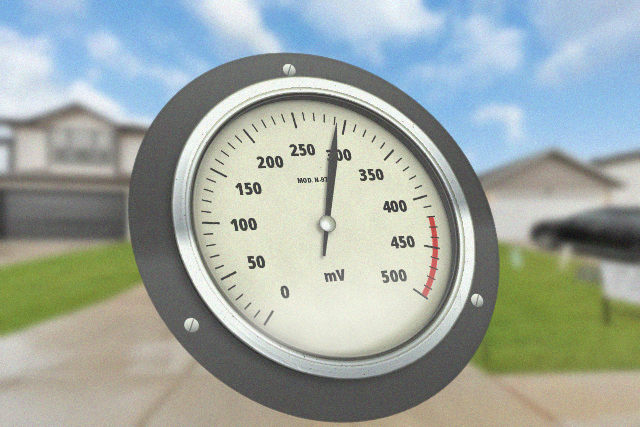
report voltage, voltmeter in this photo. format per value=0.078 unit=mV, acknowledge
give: value=290 unit=mV
